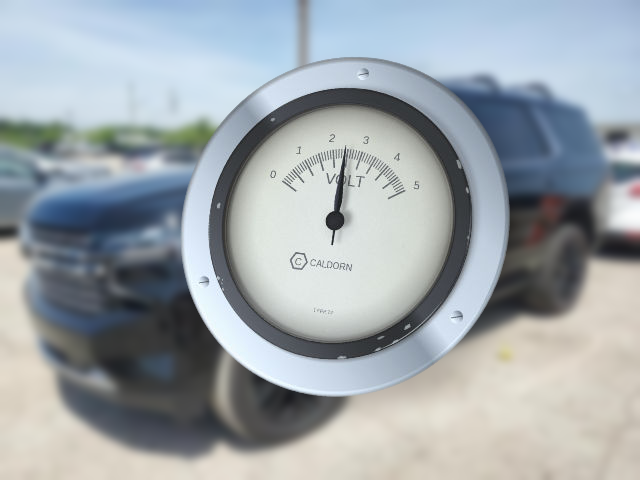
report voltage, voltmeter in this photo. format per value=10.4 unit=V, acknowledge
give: value=2.5 unit=V
